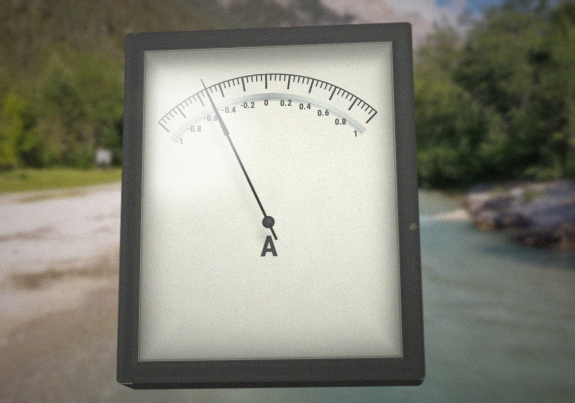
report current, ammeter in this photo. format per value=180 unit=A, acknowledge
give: value=-0.52 unit=A
